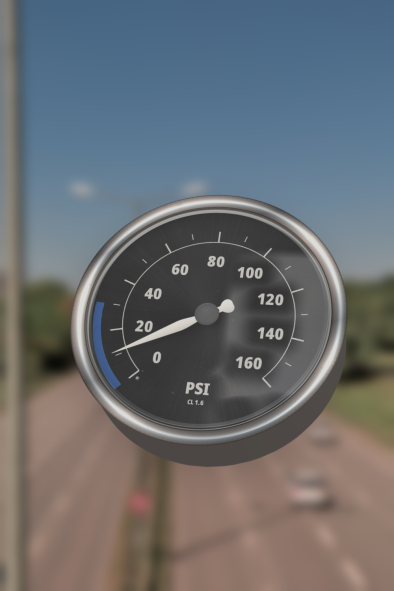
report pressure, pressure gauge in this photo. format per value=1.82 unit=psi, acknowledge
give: value=10 unit=psi
